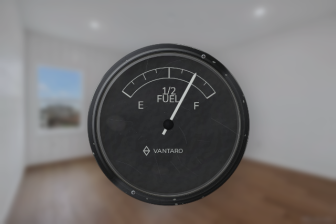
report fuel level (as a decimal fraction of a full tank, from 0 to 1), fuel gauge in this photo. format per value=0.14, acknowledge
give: value=0.75
